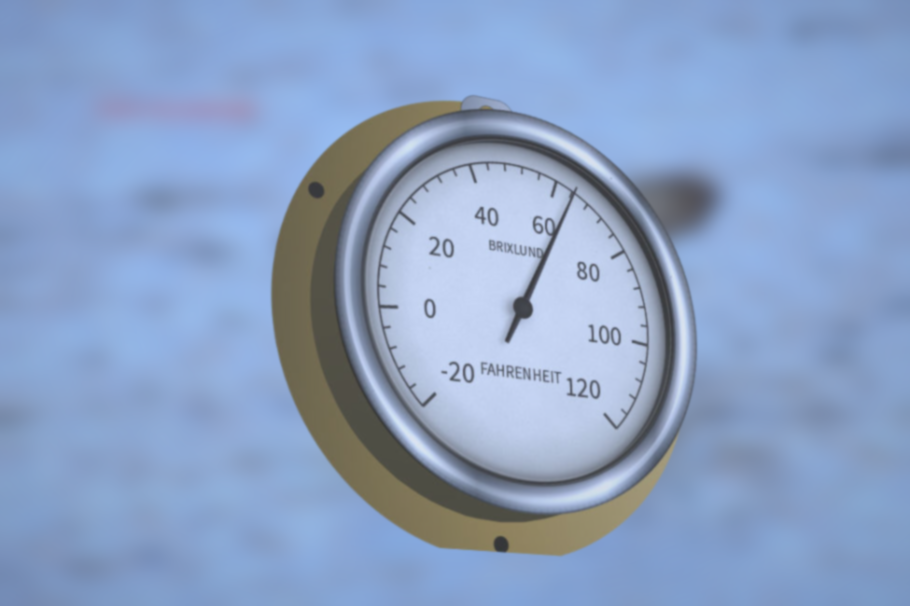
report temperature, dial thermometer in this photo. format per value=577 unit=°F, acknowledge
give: value=64 unit=°F
